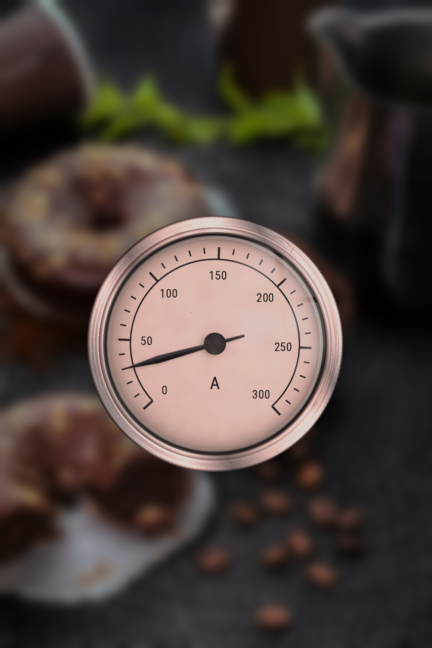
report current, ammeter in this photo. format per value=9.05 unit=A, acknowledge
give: value=30 unit=A
